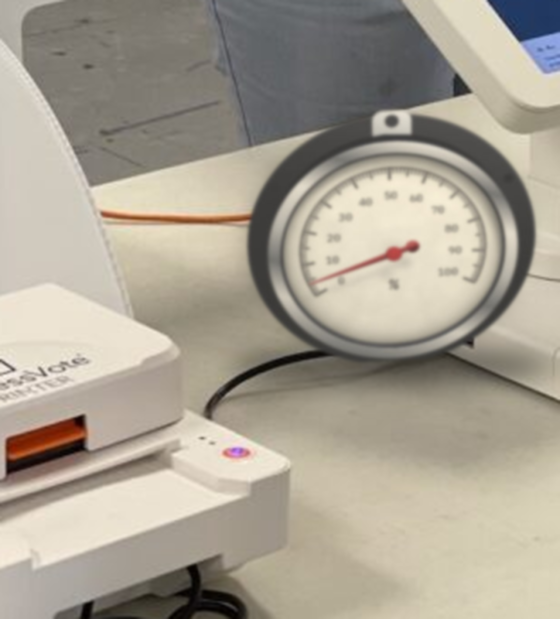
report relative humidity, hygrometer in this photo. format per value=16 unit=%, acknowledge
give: value=5 unit=%
